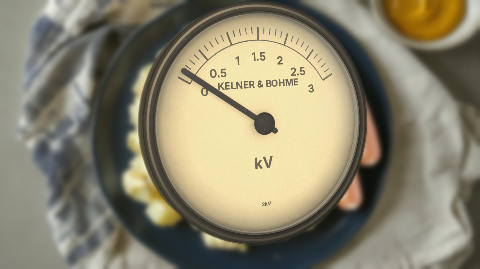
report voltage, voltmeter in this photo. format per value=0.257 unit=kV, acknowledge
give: value=0.1 unit=kV
